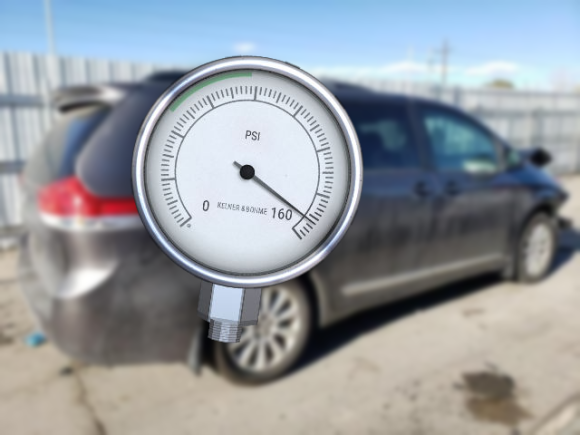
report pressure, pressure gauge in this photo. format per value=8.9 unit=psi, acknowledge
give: value=152 unit=psi
